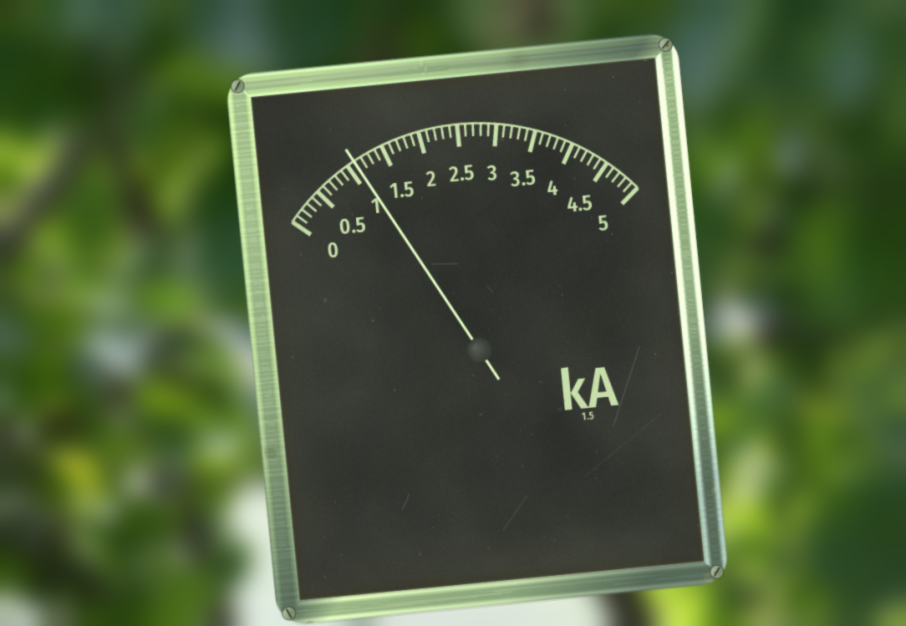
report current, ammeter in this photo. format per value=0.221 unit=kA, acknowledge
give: value=1.1 unit=kA
